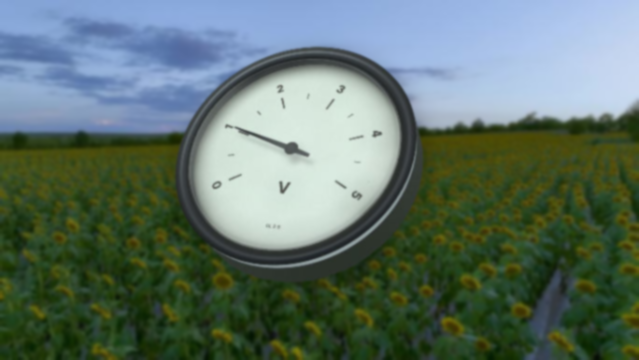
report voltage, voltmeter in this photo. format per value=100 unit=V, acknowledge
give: value=1 unit=V
